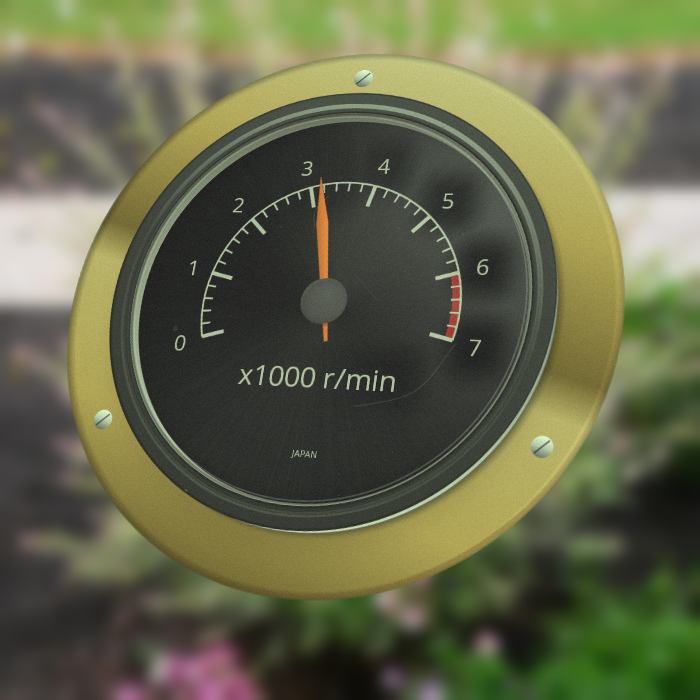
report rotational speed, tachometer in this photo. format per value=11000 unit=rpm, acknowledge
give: value=3200 unit=rpm
